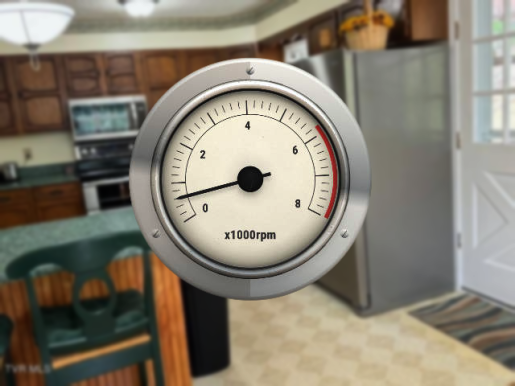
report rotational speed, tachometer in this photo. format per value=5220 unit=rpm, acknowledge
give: value=600 unit=rpm
